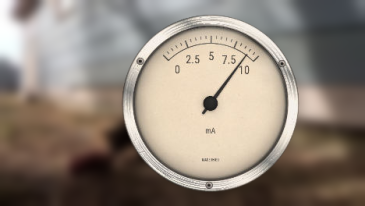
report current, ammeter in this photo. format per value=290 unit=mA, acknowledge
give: value=9 unit=mA
